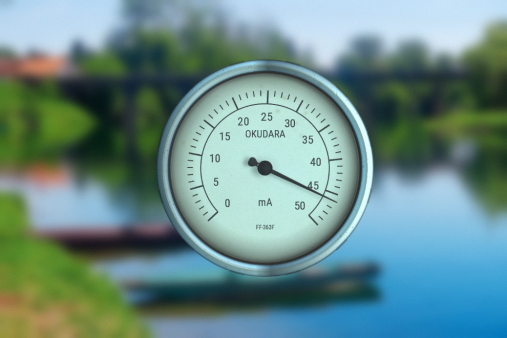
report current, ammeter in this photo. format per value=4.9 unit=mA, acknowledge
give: value=46 unit=mA
